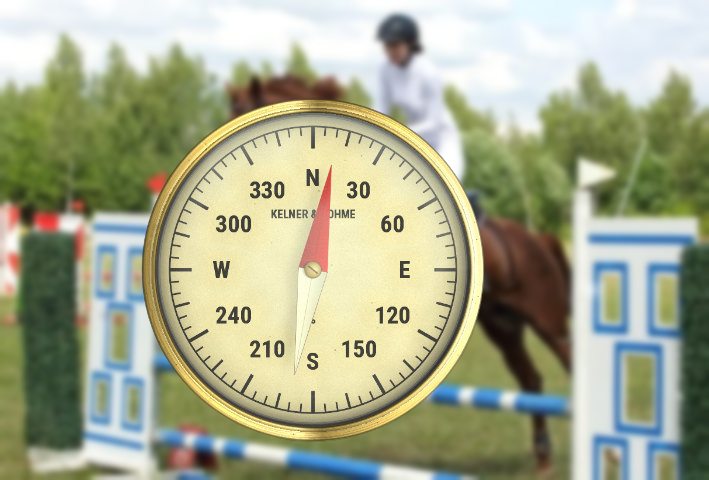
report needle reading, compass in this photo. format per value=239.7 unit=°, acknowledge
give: value=10 unit=°
